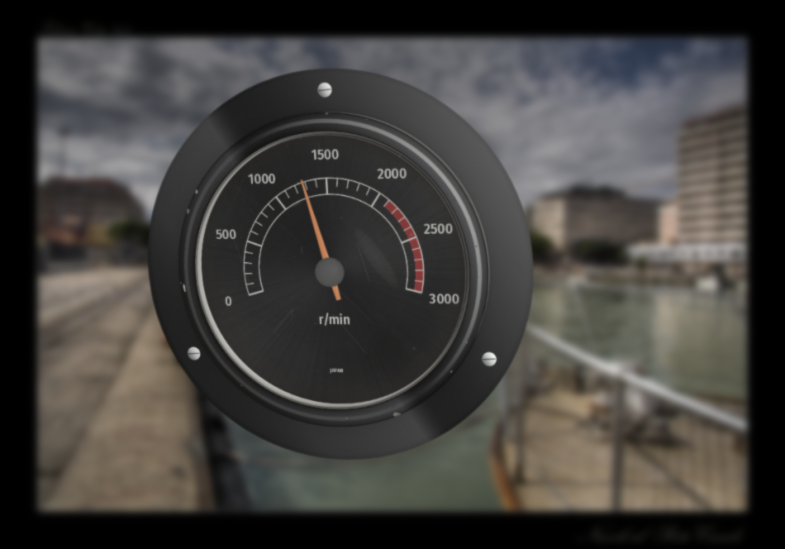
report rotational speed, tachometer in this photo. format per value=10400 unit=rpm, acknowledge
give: value=1300 unit=rpm
